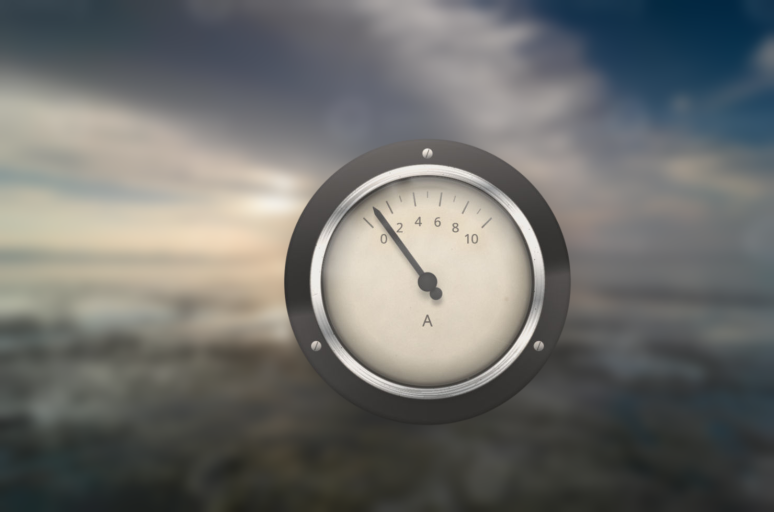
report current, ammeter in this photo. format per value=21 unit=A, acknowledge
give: value=1 unit=A
